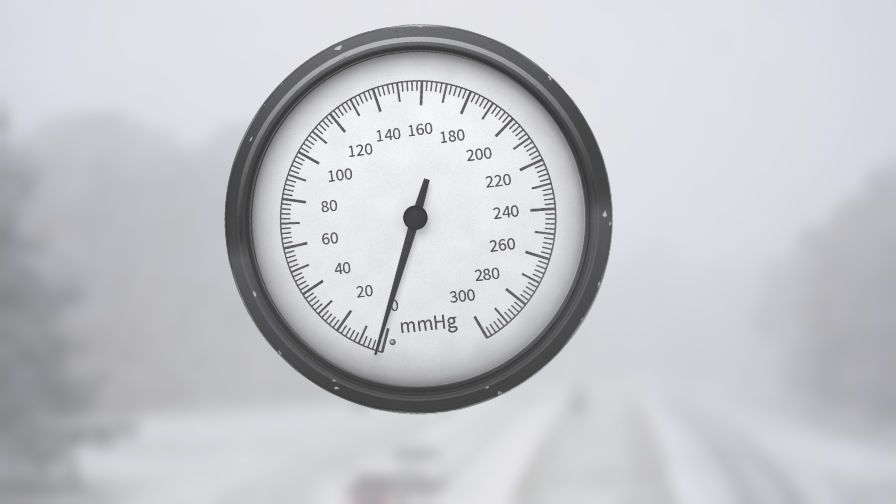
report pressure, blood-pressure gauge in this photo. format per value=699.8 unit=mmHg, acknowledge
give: value=2 unit=mmHg
